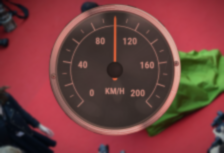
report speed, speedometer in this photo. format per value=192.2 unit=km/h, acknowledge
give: value=100 unit=km/h
